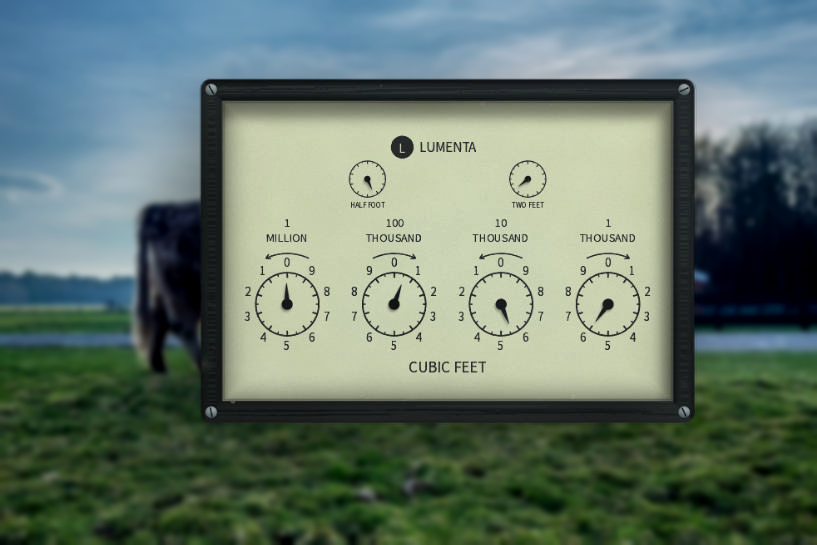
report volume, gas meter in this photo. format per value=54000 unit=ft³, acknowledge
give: value=5600 unit=ft³
